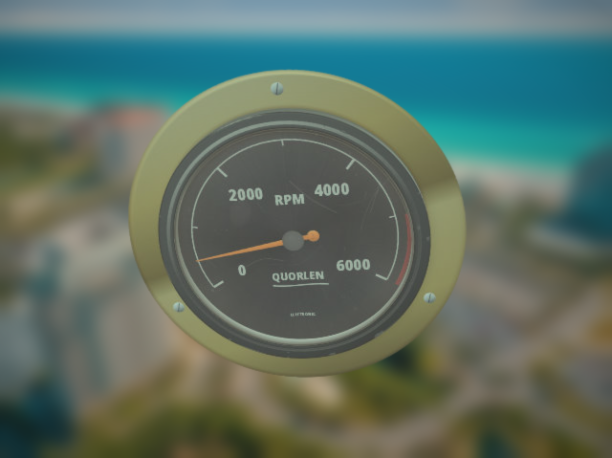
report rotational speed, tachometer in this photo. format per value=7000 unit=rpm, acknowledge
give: value=500 unit=rpm
